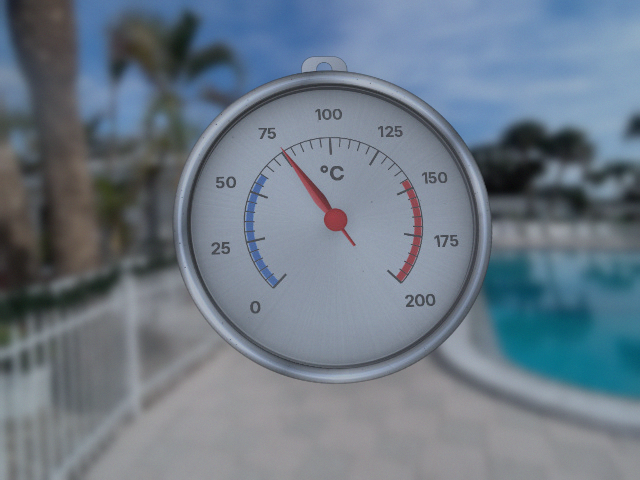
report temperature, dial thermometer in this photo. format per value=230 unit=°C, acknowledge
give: value=75 unit=°C
